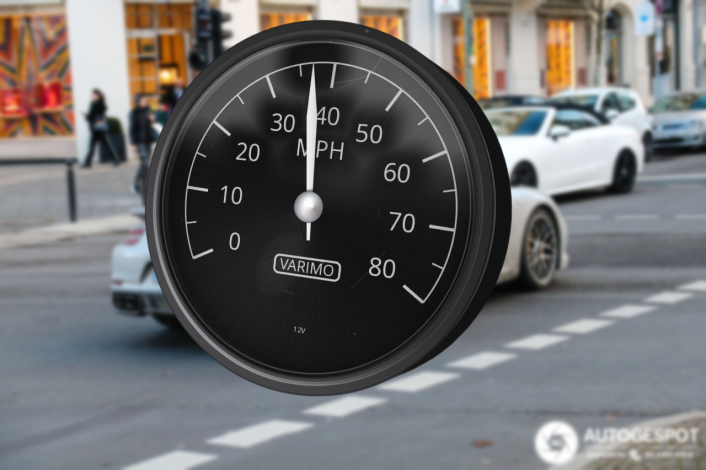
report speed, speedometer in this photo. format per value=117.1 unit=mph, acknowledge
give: value=37.5 unit=mph
